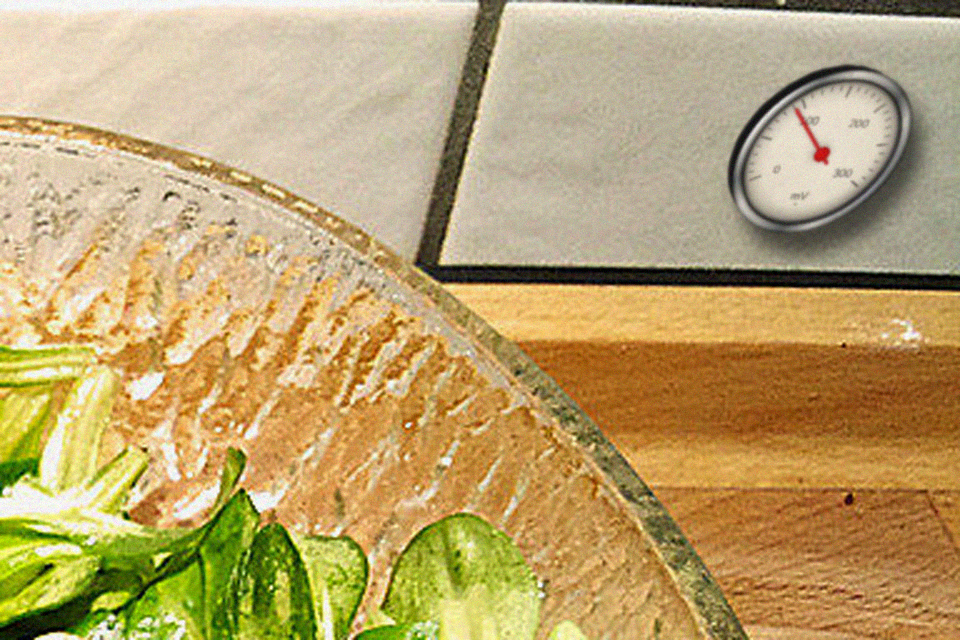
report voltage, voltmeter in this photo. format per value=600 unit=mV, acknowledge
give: value=90 unit=mV
